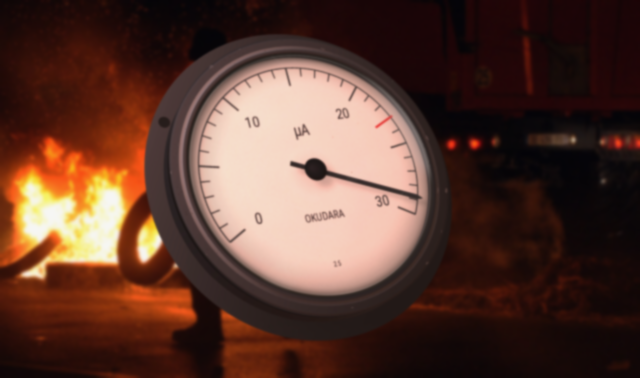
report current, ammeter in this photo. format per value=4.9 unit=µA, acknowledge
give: value=29 unit=µA
